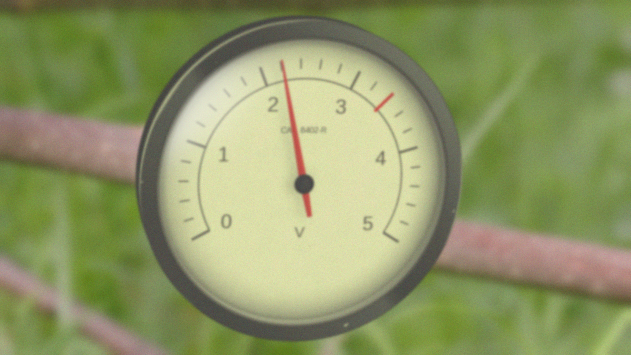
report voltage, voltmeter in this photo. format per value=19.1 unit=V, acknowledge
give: value=2.2 unit=V
